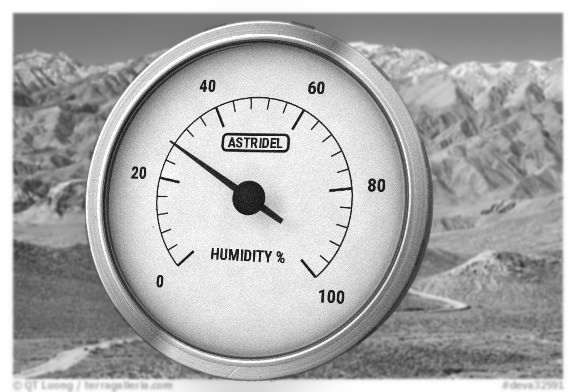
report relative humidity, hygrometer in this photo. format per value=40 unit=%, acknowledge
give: value=28 unit=%
